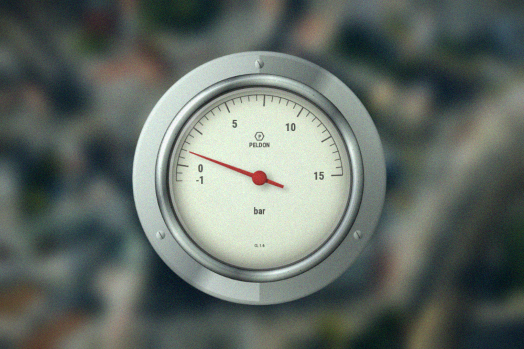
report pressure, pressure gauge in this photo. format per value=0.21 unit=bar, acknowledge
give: value=1 unit=bar
